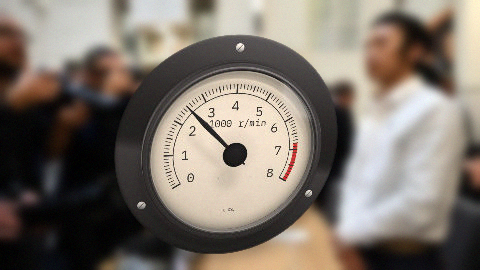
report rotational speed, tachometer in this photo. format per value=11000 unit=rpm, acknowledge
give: value=2500 unit=rpm
